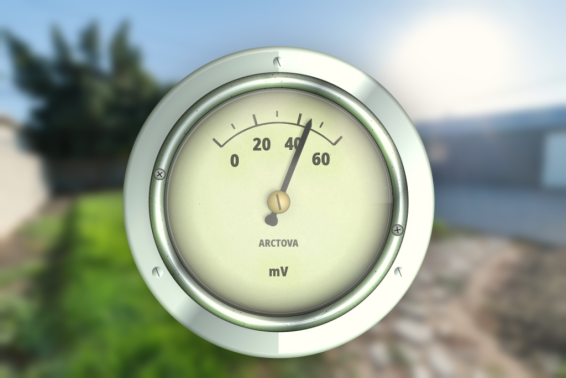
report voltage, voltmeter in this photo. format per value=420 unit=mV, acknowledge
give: value=45 unit=mV
